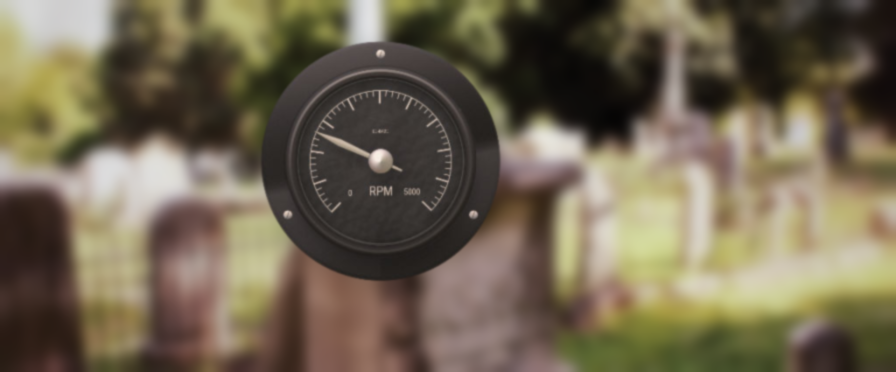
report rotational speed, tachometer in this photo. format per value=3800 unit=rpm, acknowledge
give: value=1300 unit=rpm
